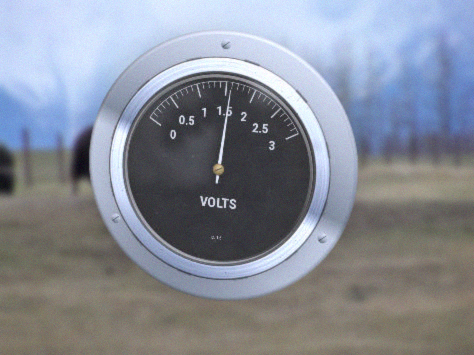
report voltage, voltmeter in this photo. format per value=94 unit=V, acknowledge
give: value=1.6 unit=V
